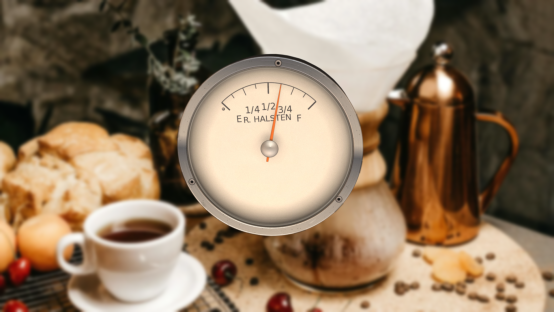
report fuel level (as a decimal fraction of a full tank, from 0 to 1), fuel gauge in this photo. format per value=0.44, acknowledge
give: value=0.625
